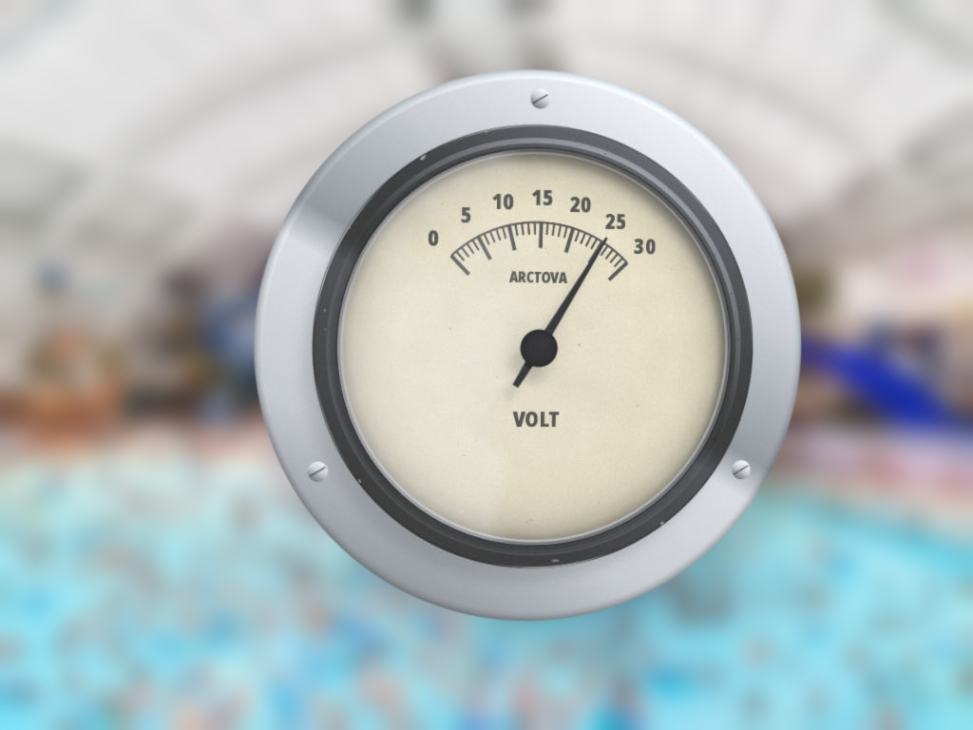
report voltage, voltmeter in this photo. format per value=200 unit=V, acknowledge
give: value=25 unit=V
